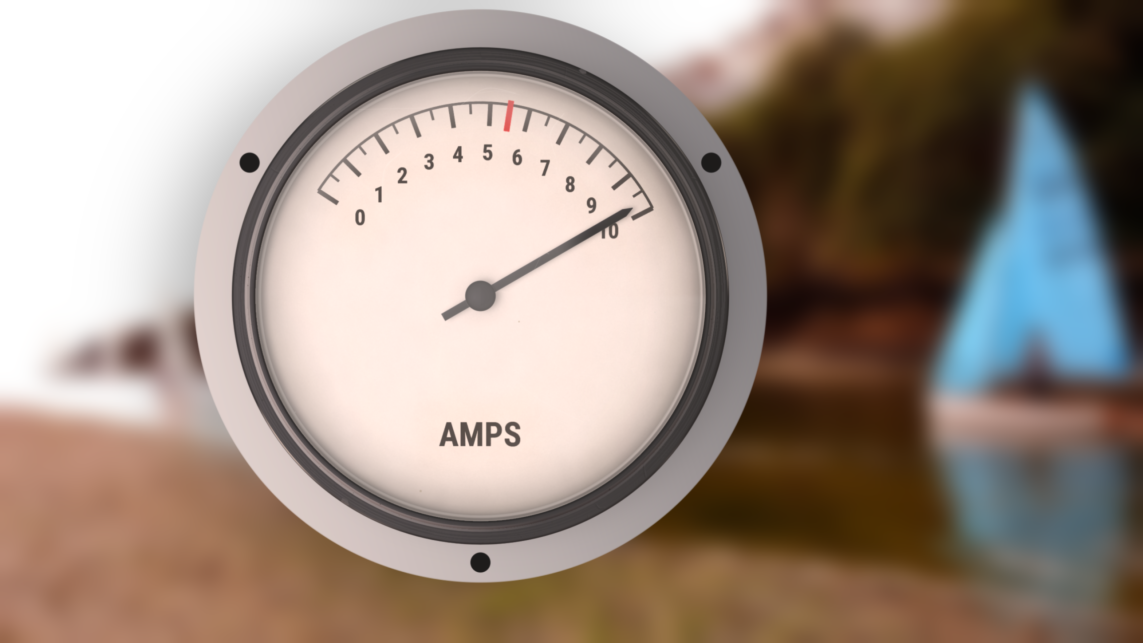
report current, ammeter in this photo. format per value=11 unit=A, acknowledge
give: value=9.75 unit=A
